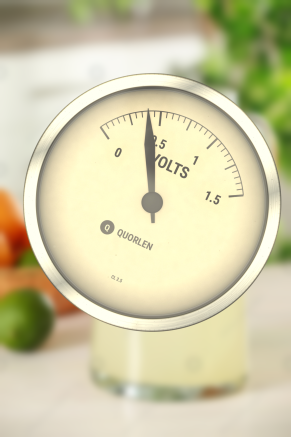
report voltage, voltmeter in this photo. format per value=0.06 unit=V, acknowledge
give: value=0.4 unit=V
